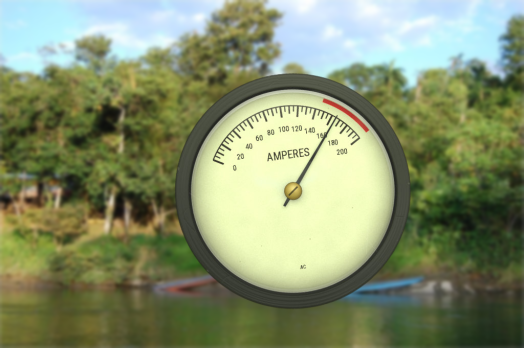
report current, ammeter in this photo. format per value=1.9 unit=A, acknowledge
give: value=165 unit=A
